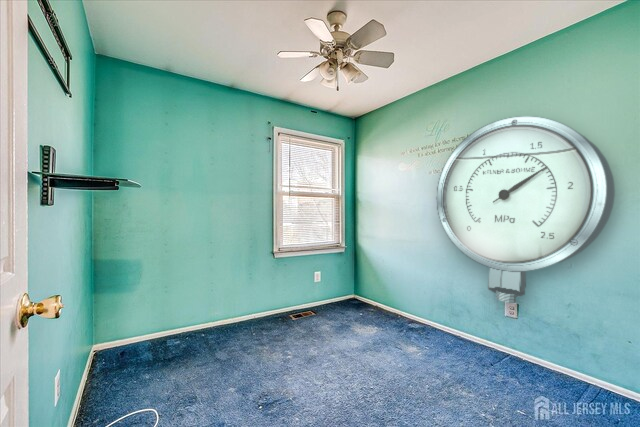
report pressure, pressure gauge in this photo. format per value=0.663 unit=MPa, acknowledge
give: value=1.75 unit=MPa
